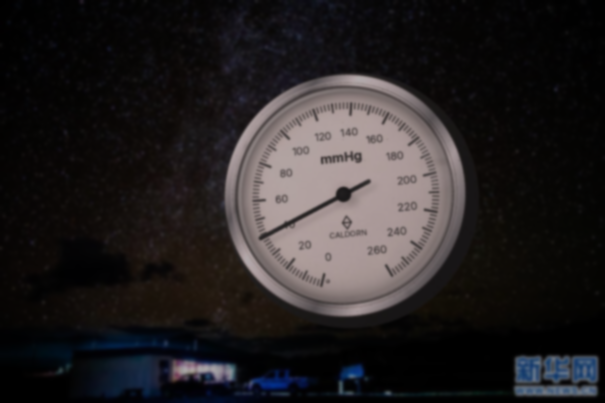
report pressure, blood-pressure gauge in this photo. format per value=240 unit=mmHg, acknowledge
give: value=40 unit=mmHg
